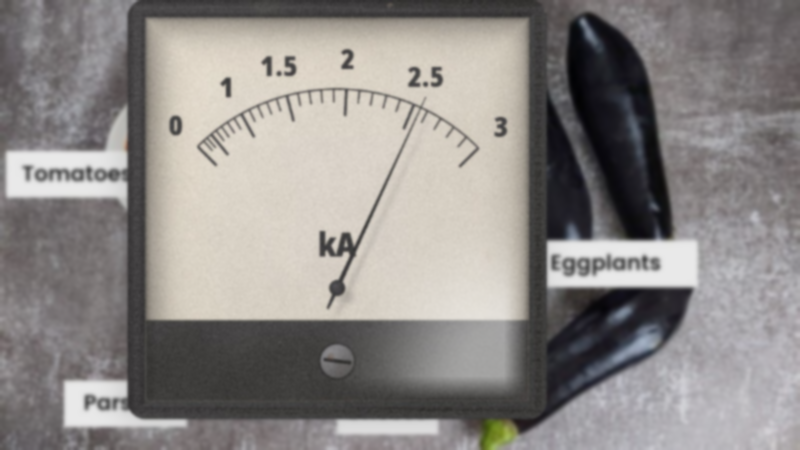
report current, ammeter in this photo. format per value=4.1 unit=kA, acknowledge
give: value=2.55 unit=kA
